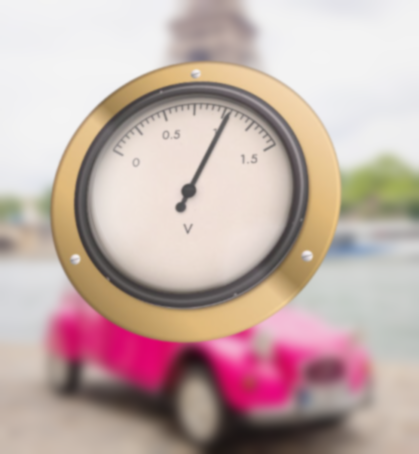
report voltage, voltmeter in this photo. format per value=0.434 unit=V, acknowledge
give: value=1.05 unit=V
